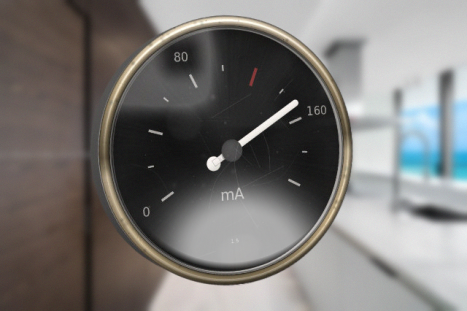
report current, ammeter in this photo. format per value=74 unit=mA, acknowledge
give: value=150 unit=mA
